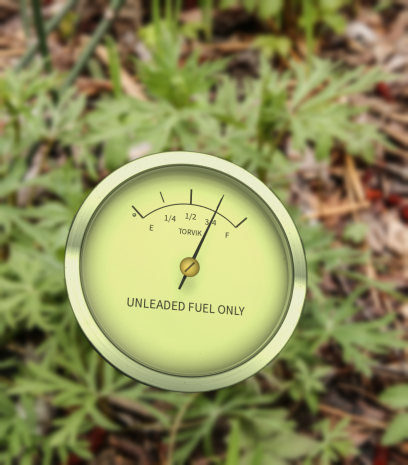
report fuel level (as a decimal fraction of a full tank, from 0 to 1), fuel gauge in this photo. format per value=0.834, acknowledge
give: value=0.75
